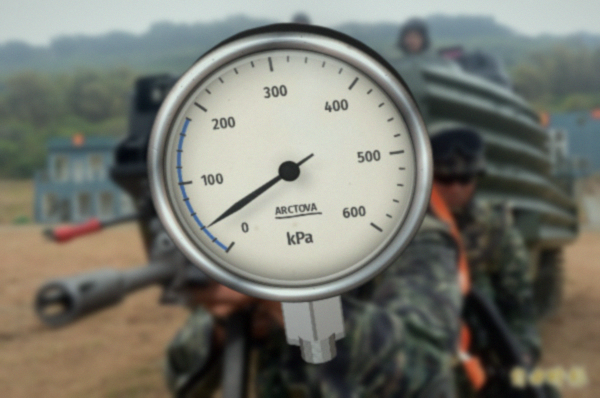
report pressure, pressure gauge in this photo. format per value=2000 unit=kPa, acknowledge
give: value=40 unit=kPa
